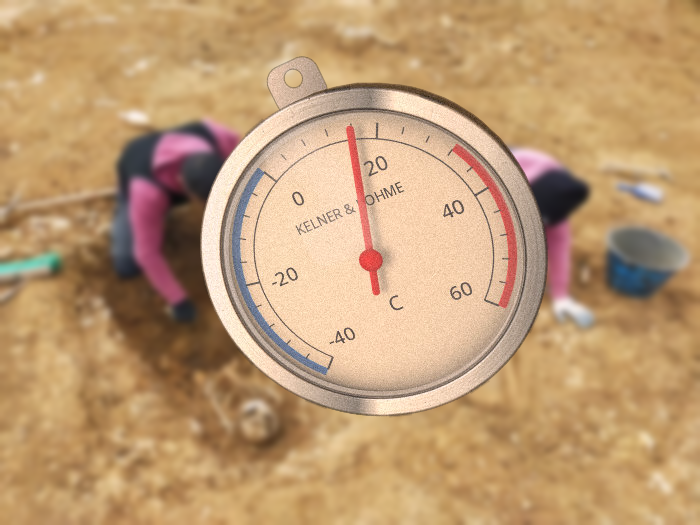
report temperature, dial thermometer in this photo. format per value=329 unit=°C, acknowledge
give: value=16 unit=°C
